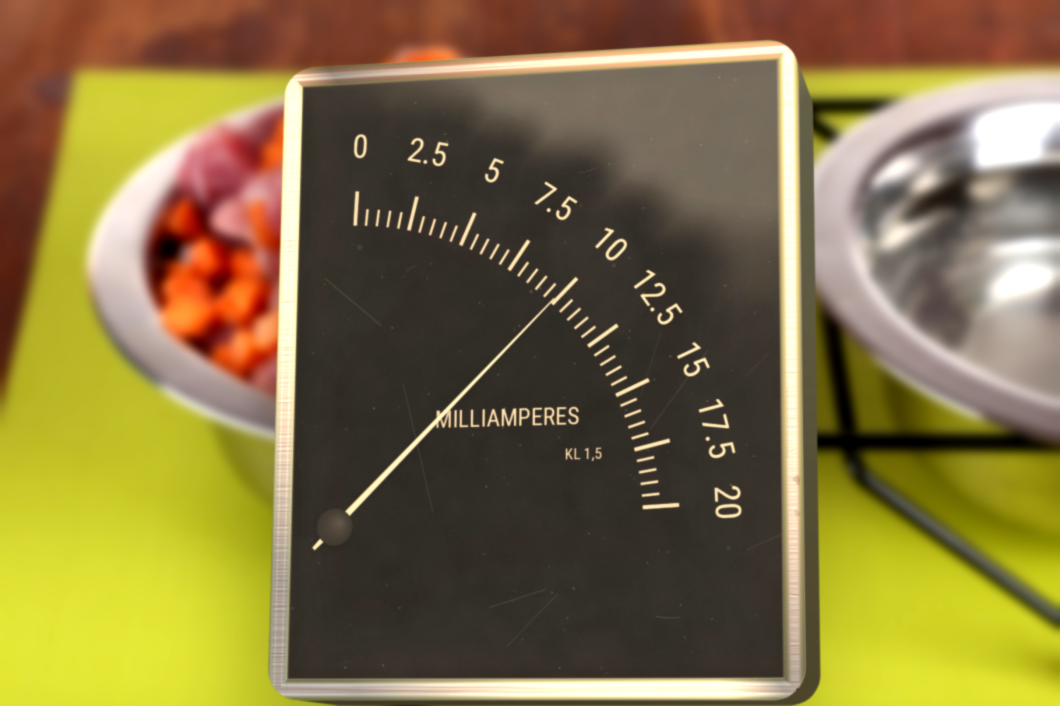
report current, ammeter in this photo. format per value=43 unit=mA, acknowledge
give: value=10 unit=mA
